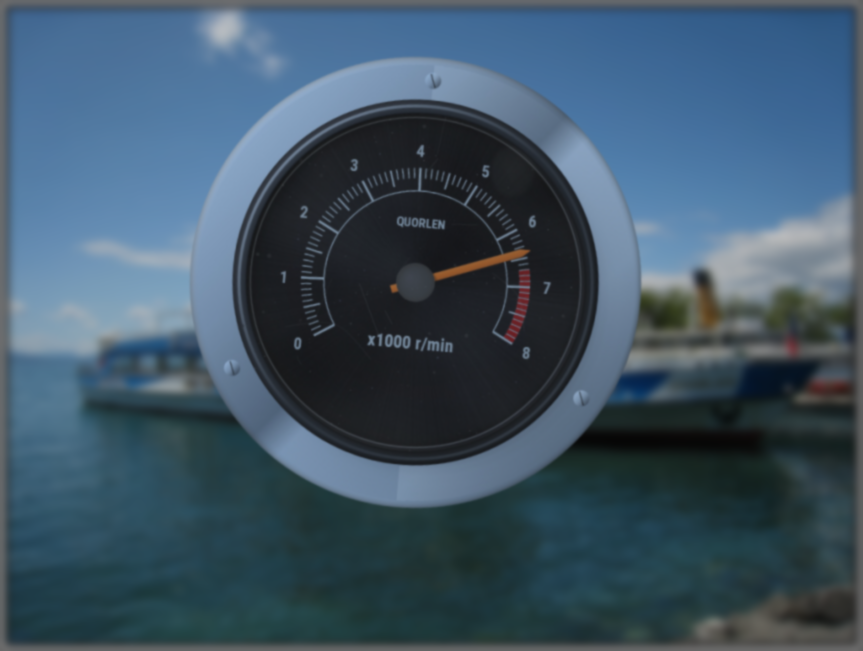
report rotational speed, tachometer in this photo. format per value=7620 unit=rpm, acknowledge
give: value=6400 unit=rpm
